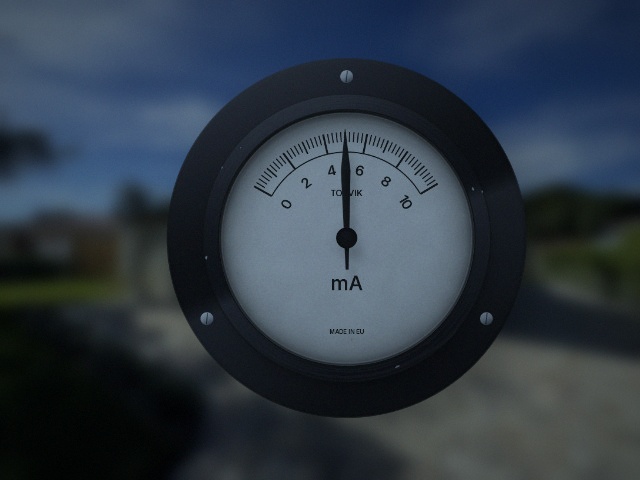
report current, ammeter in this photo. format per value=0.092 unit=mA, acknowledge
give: value=5 unit=mA
